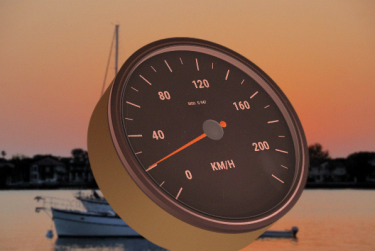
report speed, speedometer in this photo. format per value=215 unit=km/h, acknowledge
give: value=20 unit=km/h
